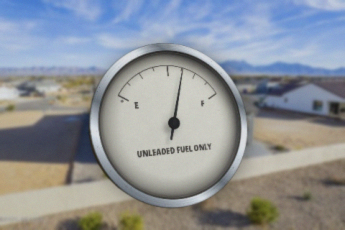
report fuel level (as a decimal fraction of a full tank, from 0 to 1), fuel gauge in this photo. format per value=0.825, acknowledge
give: value=0.625
